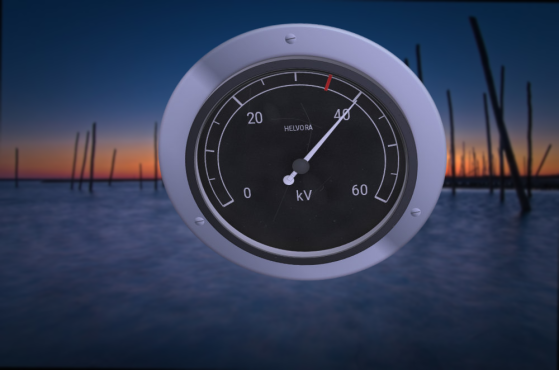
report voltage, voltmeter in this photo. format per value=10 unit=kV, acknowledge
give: value=40 unit=kV
